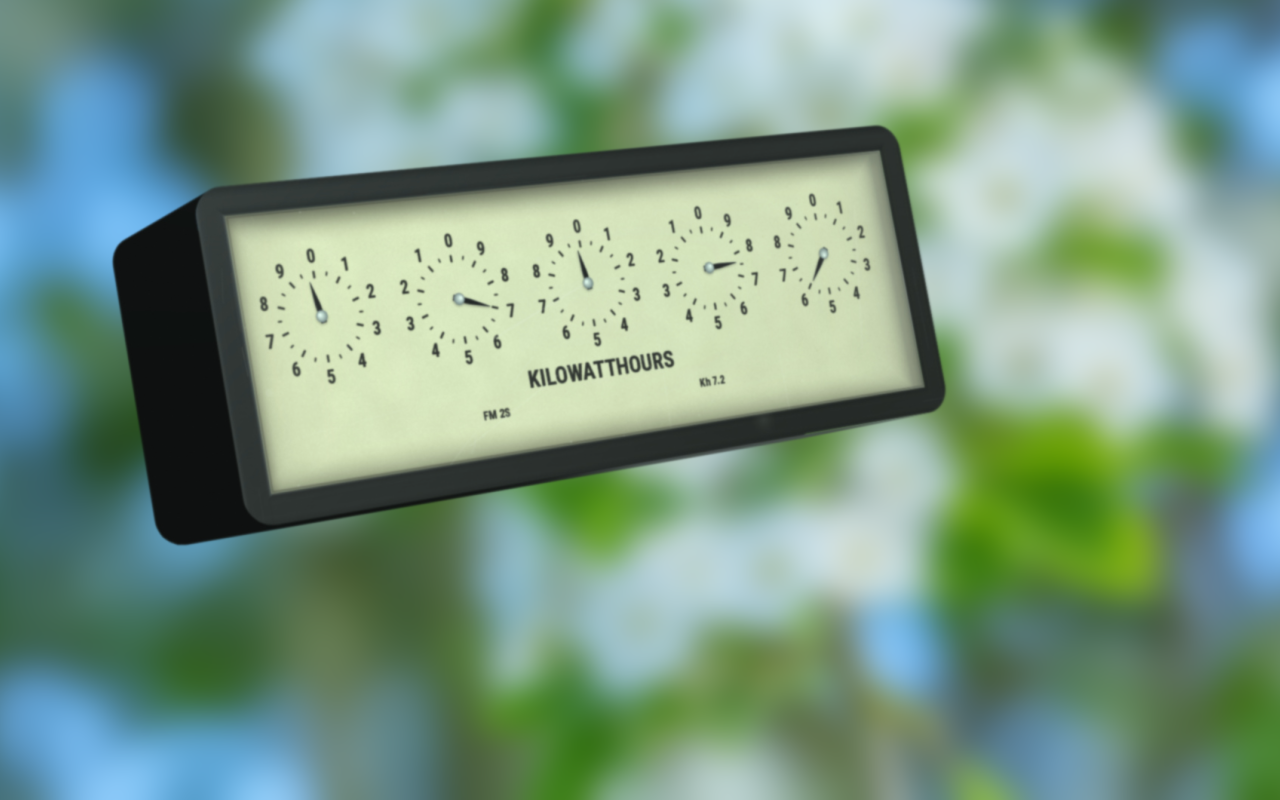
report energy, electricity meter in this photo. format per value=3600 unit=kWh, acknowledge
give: value=96976 unit=kWh
